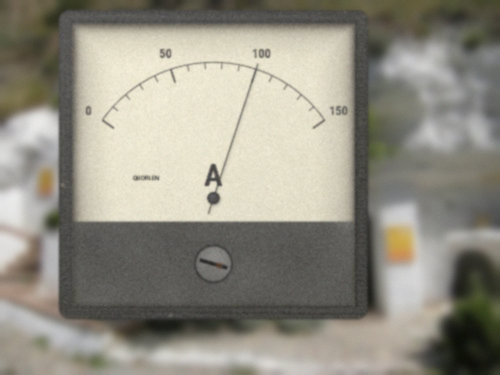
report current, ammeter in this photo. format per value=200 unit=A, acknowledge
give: value=100 unit=A
